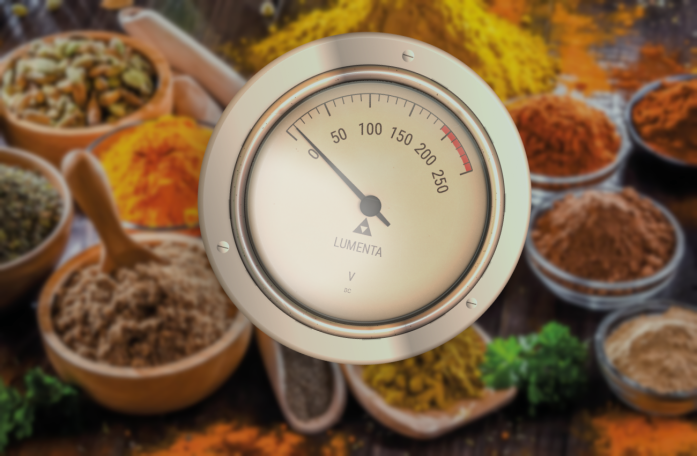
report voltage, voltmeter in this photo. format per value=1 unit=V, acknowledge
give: value=10 unit=V
